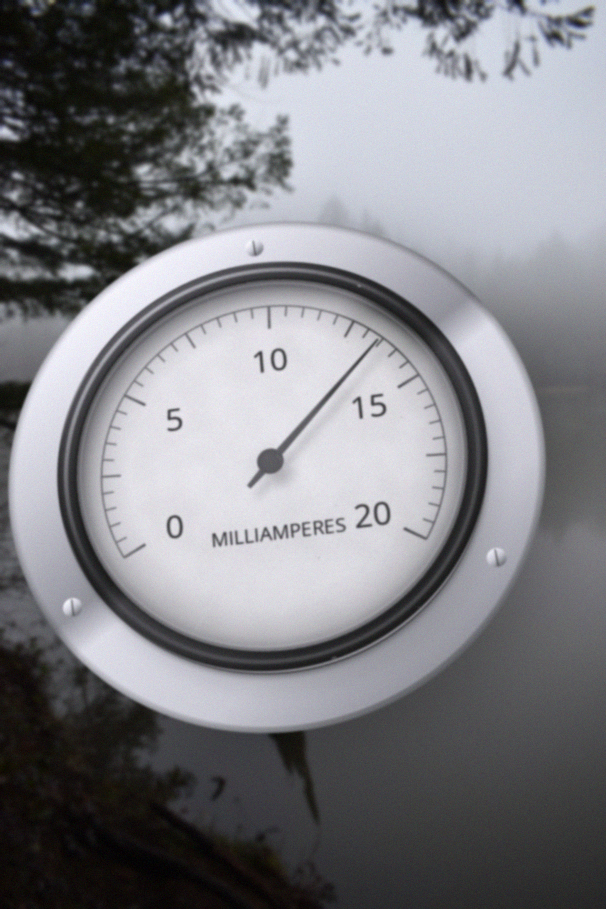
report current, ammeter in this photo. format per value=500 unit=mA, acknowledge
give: value=13.5 unit=mA
